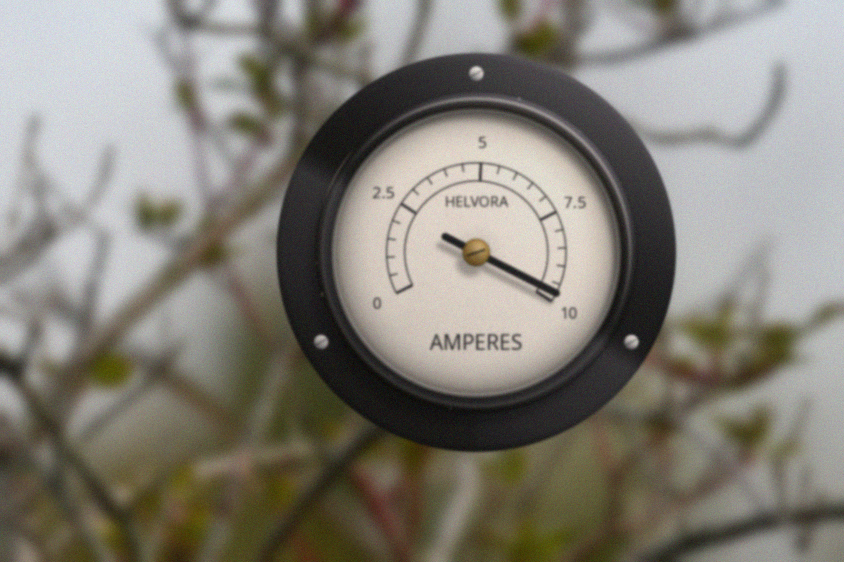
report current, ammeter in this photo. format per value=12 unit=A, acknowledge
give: value=9.75 unit=A
